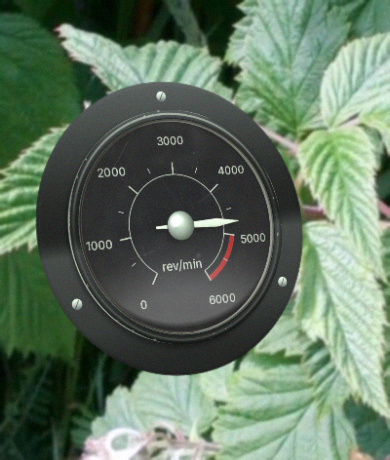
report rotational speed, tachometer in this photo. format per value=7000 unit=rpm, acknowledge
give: value=4750 unit=rpm
